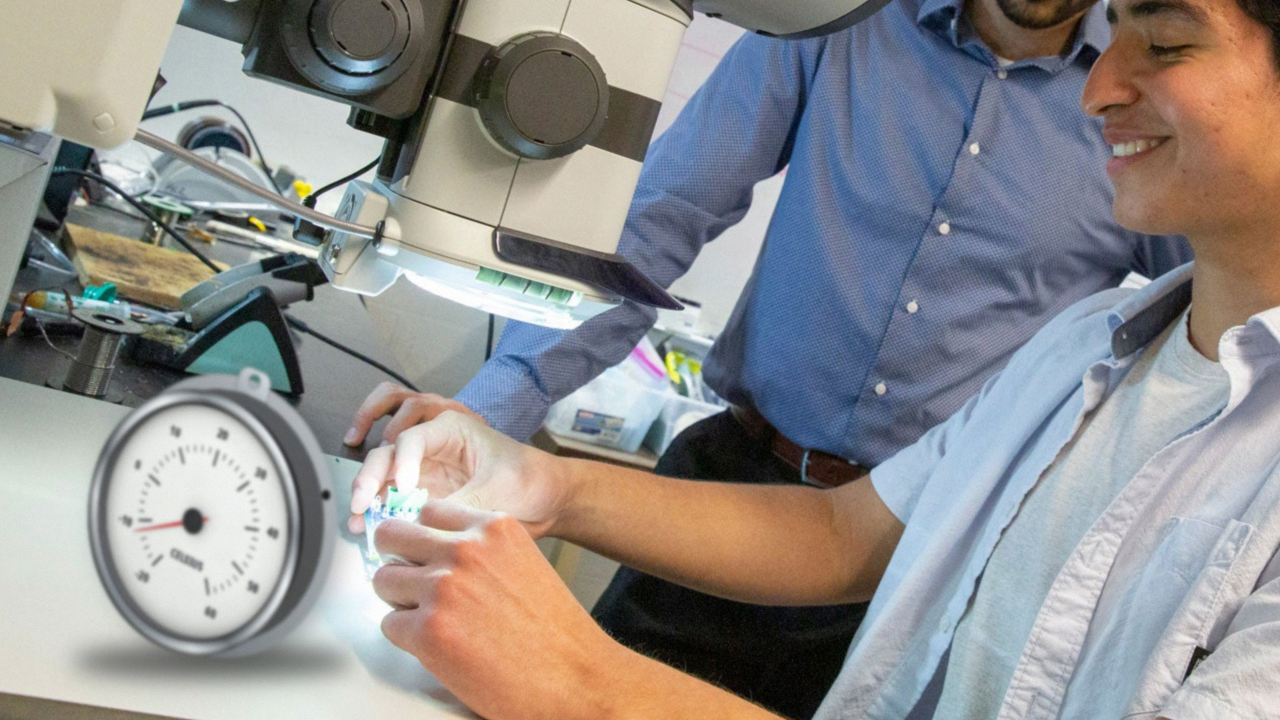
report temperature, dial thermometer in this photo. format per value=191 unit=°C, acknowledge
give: value=-12 unit=°C
